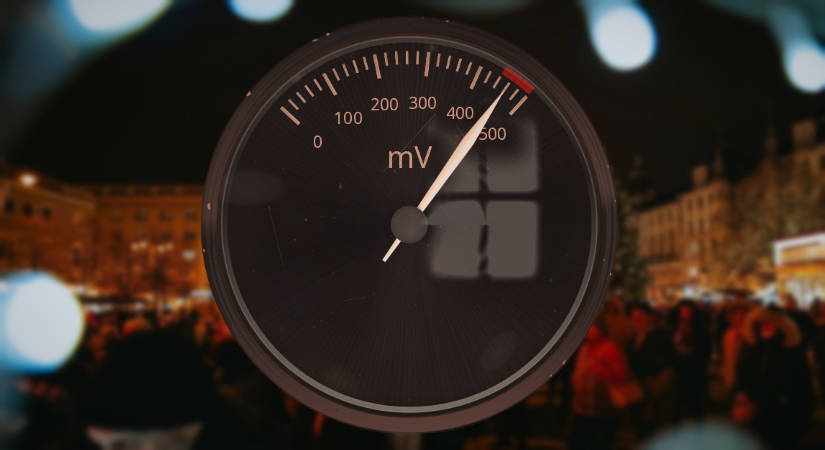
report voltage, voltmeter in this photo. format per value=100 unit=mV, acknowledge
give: value=460 unit=mV
